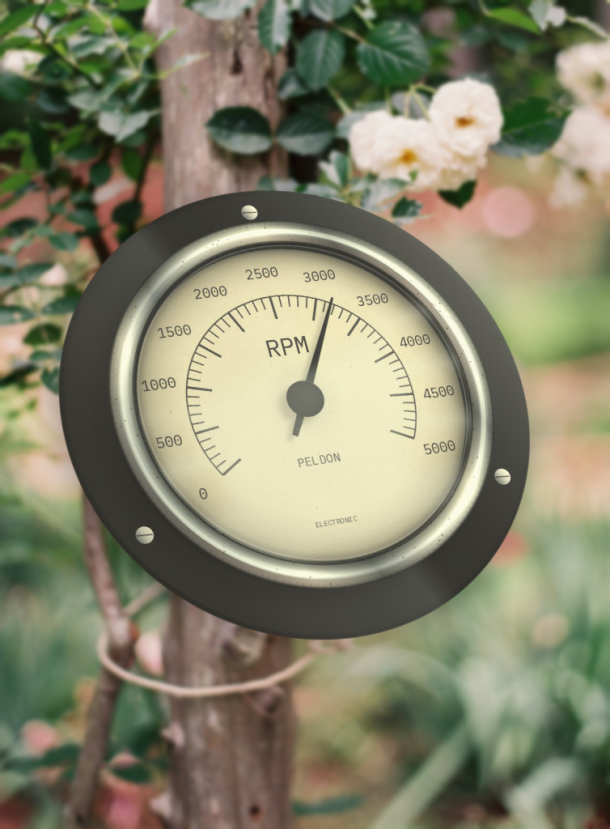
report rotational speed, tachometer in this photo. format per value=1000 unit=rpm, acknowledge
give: value=3150 unit=rpm
